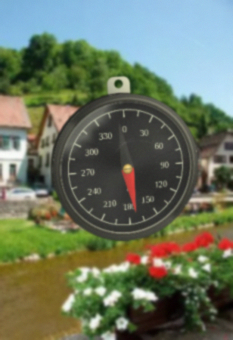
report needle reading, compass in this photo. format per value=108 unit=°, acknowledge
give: value=172.5 unit=°
